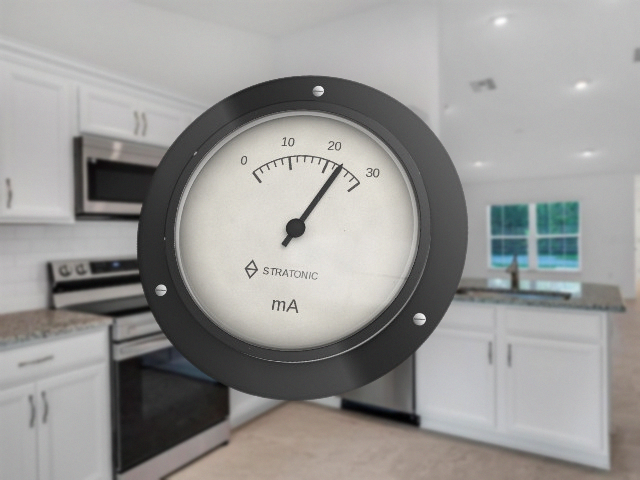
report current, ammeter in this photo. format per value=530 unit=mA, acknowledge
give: value=24 unit=mA
